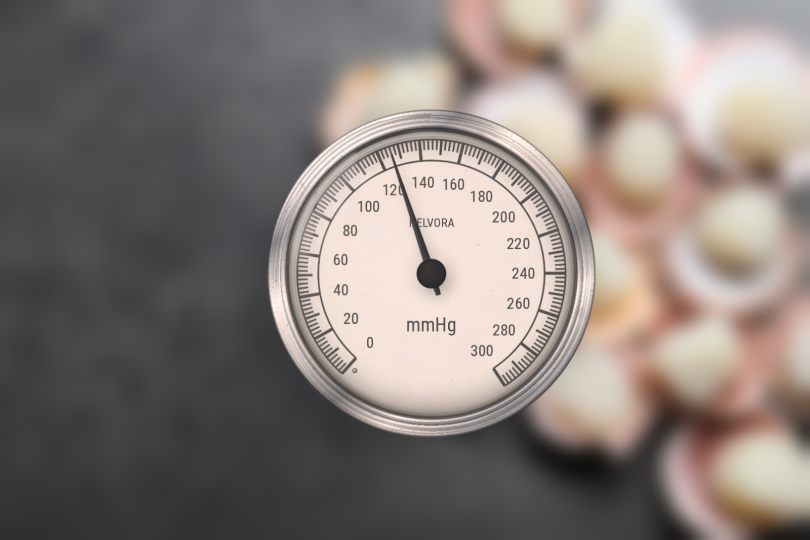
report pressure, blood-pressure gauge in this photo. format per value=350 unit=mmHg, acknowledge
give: value=126 unit=mmHg
